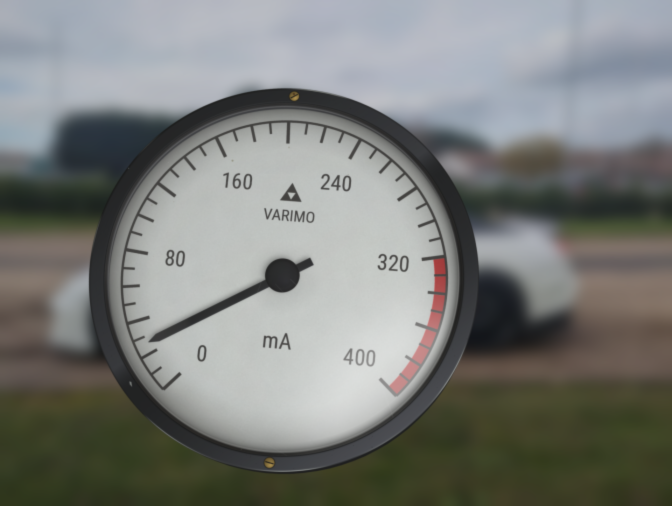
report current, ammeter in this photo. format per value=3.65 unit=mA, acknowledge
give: value=25 unit=mA
